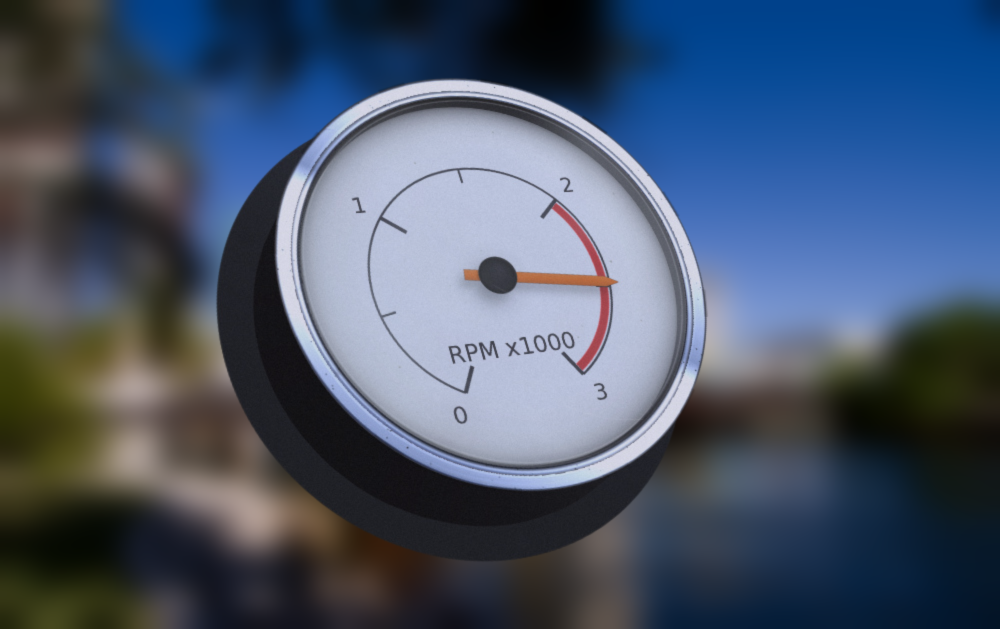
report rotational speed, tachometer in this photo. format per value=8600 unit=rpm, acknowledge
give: value=2500 unit=rpm
